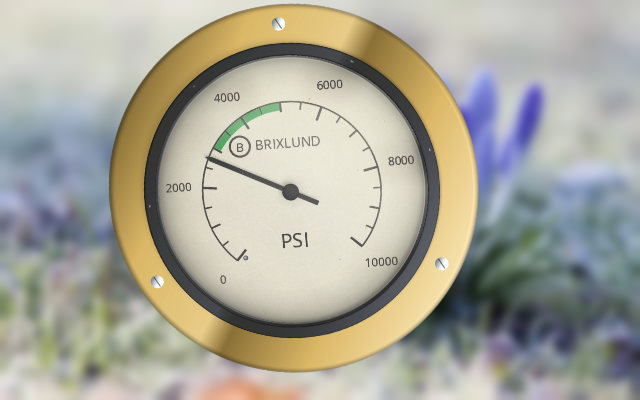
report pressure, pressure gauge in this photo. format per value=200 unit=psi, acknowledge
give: value=2750 unit=psi
